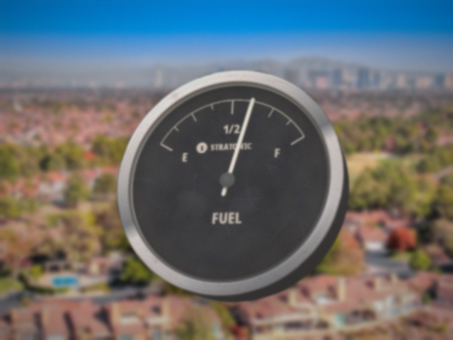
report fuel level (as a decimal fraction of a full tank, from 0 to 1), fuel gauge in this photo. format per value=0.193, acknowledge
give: value=0.625
